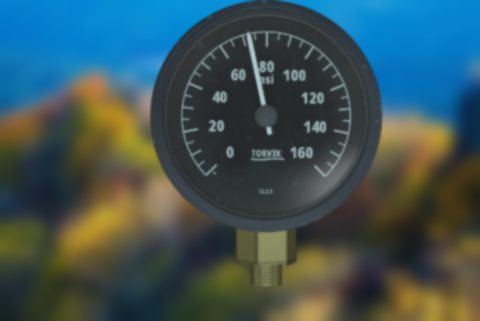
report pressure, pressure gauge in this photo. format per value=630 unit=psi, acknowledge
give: value=72.5 unit=psi
